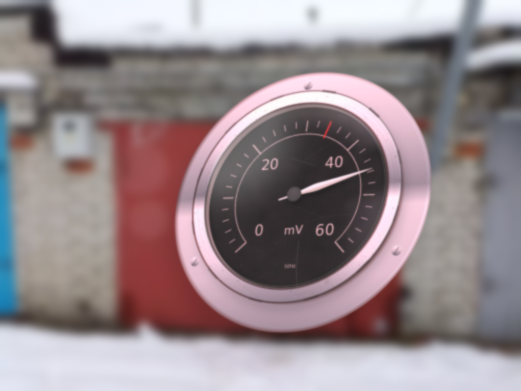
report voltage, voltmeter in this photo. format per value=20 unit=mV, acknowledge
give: value=46 unit=mV
